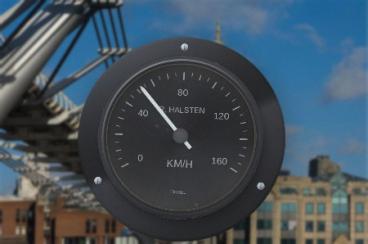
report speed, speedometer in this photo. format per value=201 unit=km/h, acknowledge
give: value=52.5 unit=km/h
